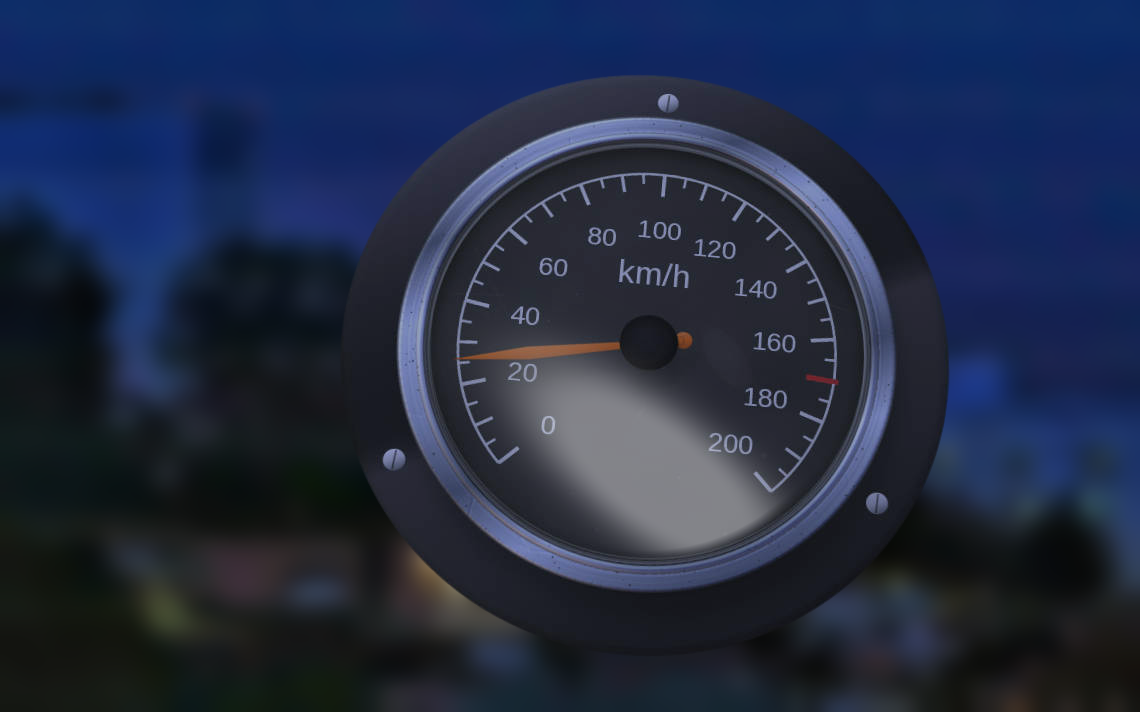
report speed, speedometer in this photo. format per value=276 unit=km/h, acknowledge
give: value=25 unit=km/h
